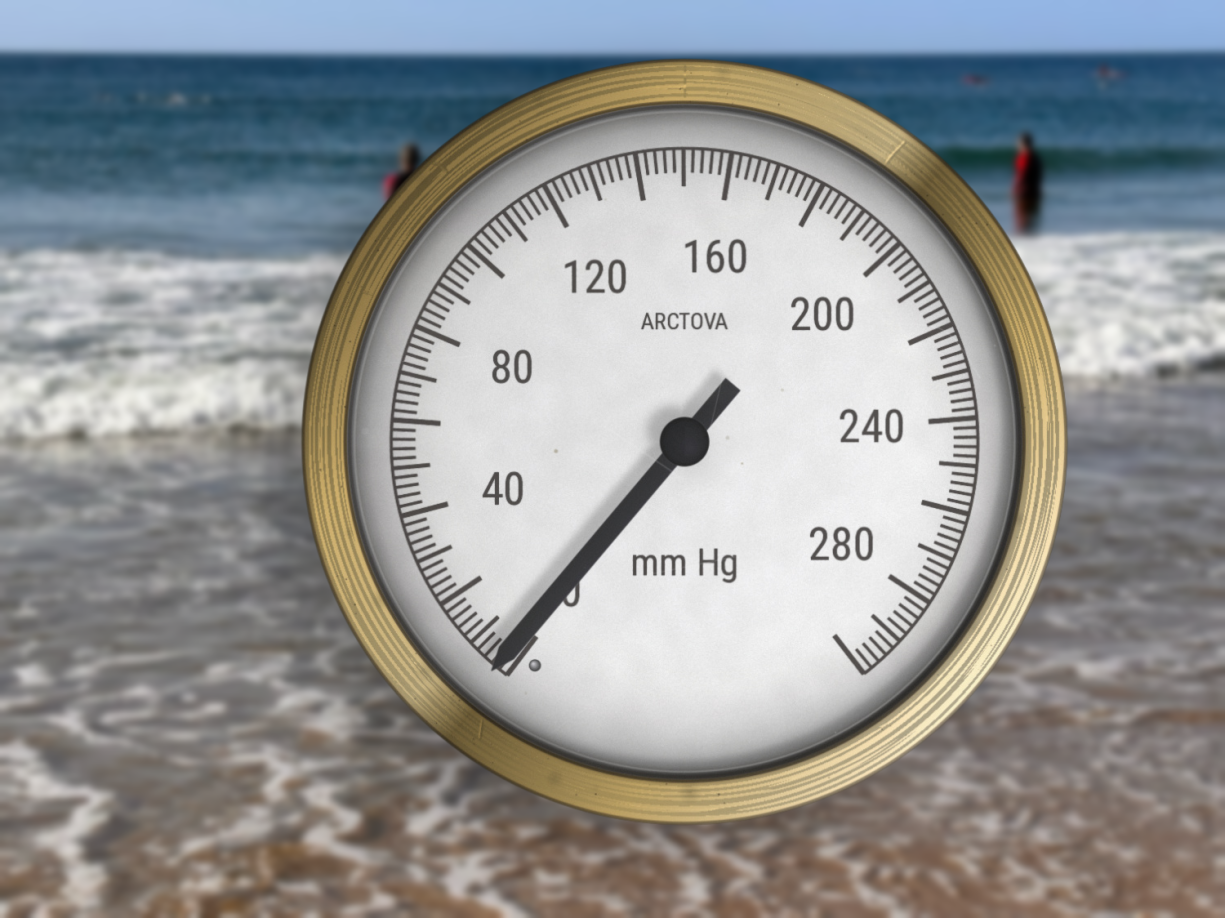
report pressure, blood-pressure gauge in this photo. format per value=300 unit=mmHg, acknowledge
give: value=3 unit=mmHg
